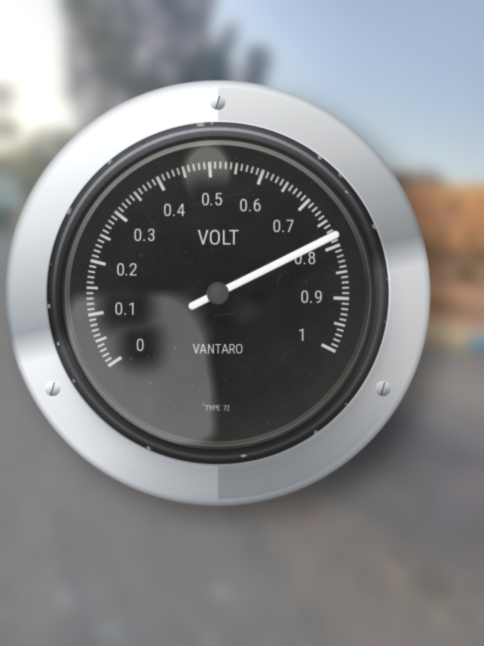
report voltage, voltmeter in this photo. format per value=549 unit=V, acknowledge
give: value=0.78 unit=V
